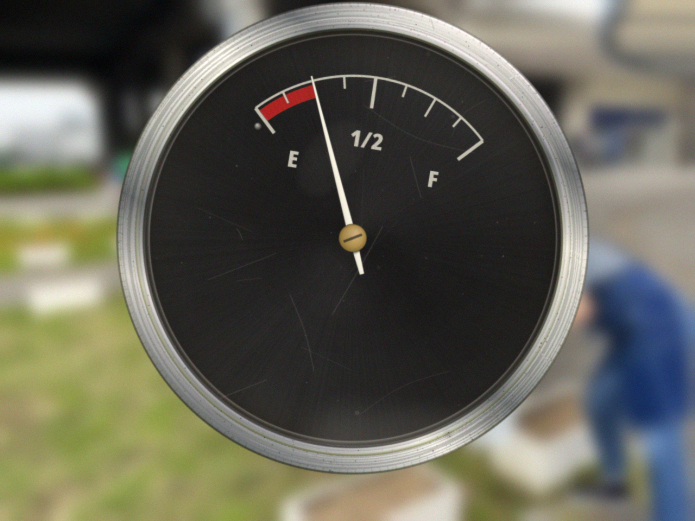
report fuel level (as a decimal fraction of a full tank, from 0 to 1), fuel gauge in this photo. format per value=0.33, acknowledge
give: value=0.25
